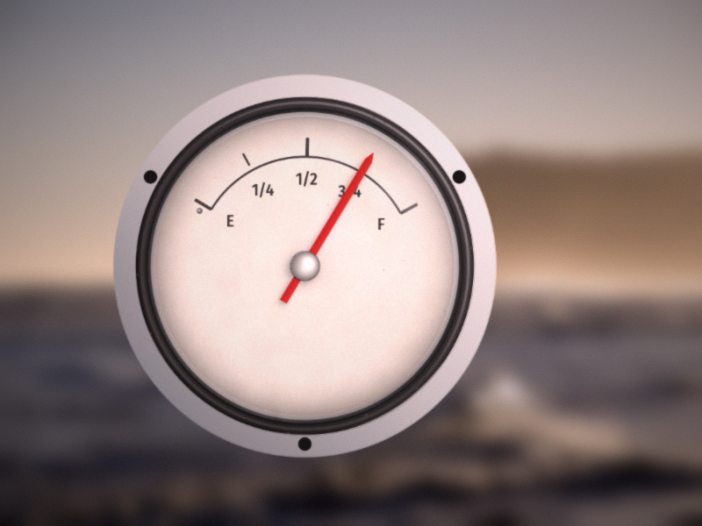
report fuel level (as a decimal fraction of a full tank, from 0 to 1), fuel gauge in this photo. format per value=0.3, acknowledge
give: value=0.75
